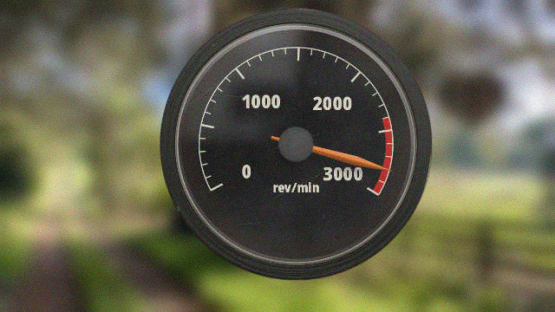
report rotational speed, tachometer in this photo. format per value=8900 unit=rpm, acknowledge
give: value=2800 unit=rpm
